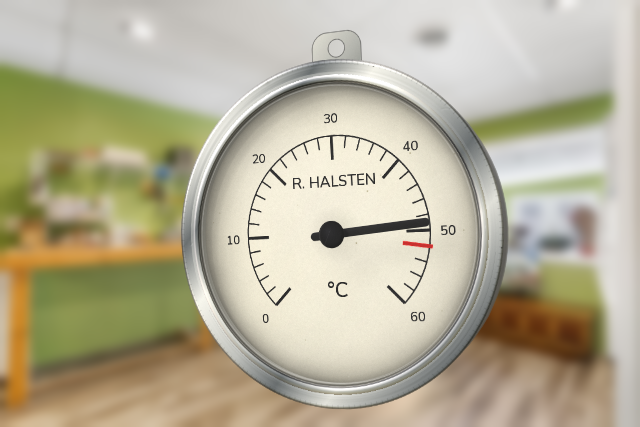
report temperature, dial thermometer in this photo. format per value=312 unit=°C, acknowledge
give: value=49 unit=°C
